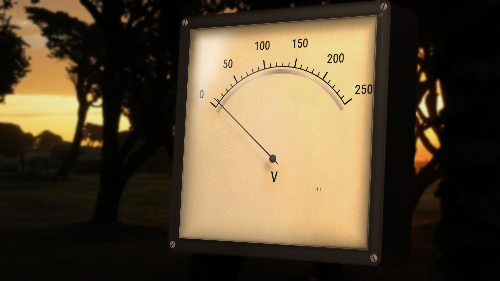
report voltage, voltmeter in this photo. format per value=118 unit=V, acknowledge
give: value=10 unit=V
